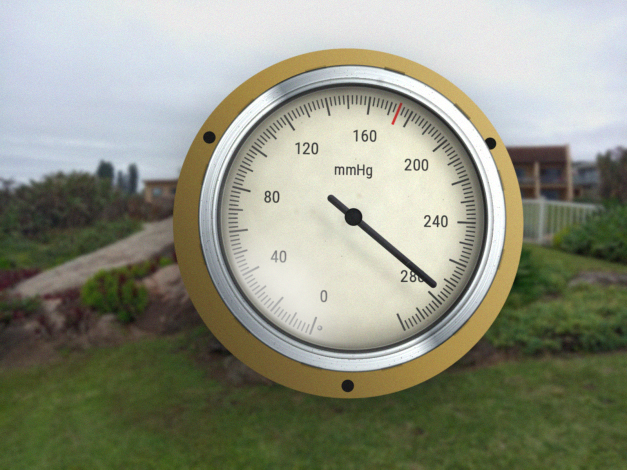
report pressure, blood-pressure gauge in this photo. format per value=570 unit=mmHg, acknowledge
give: value=276 unit=mmHg
